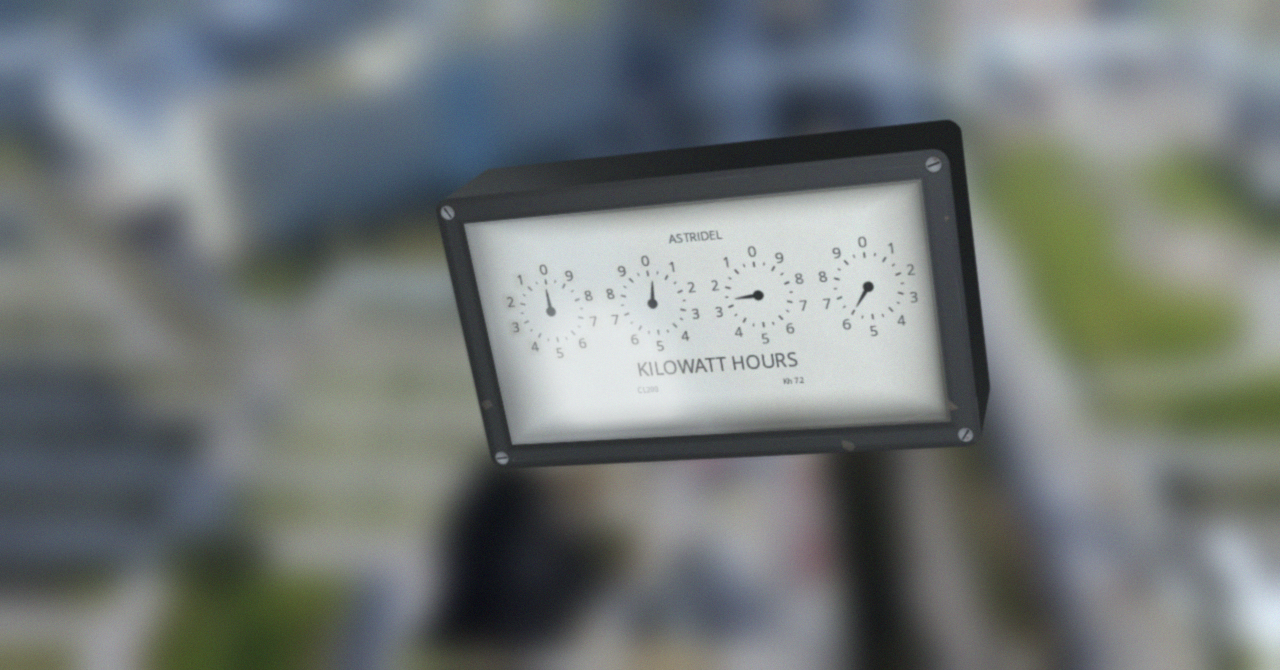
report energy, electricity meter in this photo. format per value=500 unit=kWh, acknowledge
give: value=26 unit=kWh
